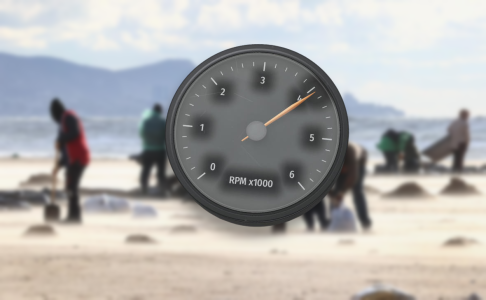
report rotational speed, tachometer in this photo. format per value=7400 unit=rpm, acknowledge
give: value=4100 unit=rpm
